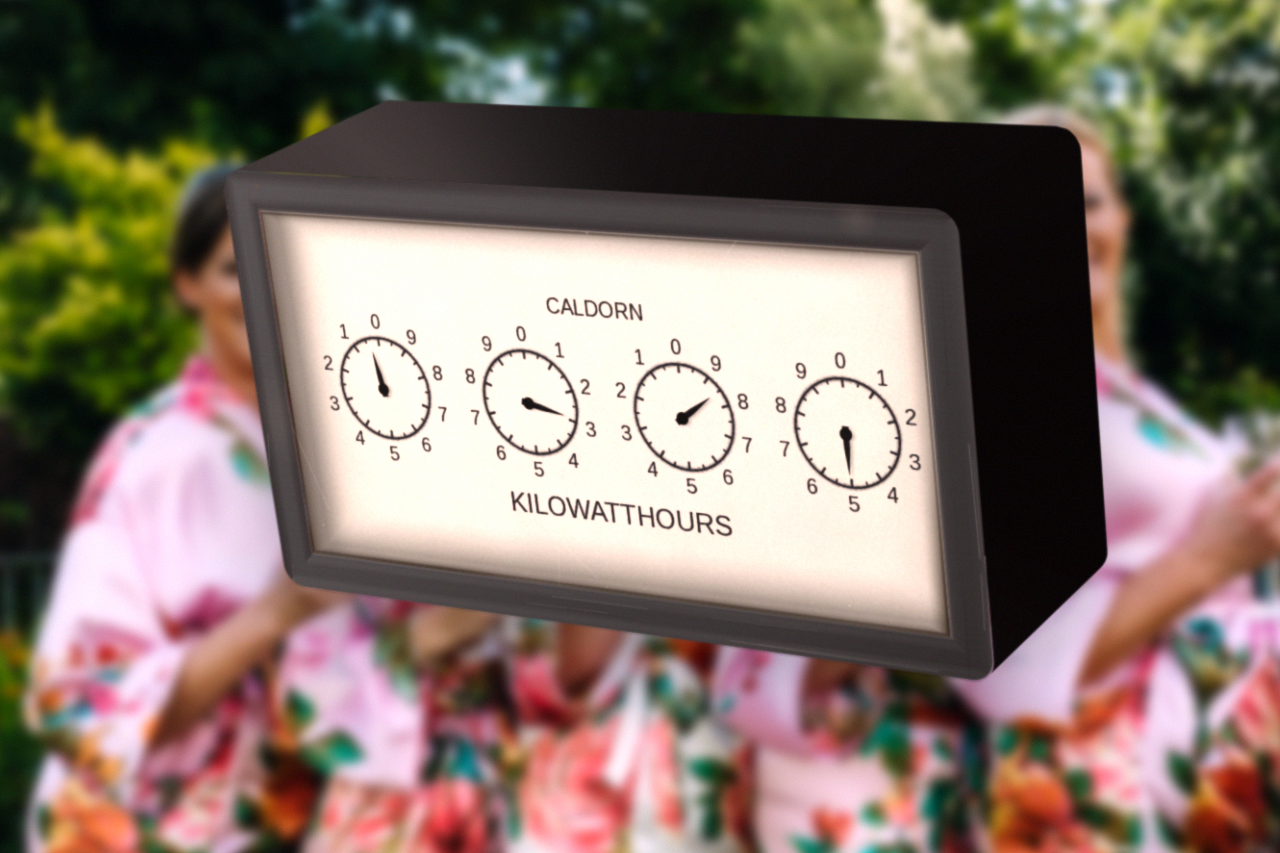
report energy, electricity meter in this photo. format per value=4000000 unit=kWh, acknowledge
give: value=285 unit=kWh
